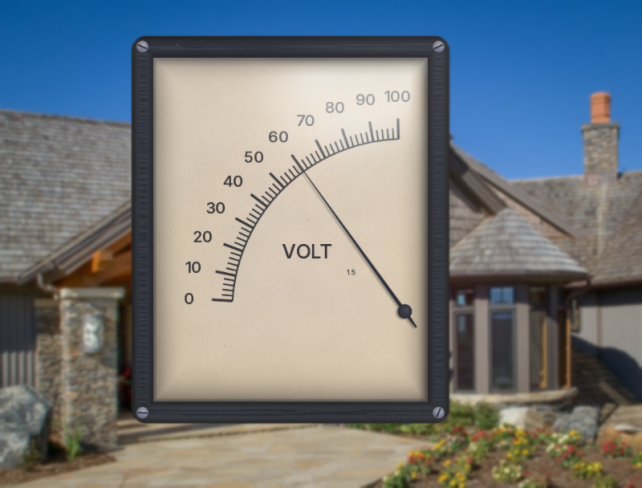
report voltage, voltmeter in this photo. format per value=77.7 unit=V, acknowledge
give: value=60 unit=V
